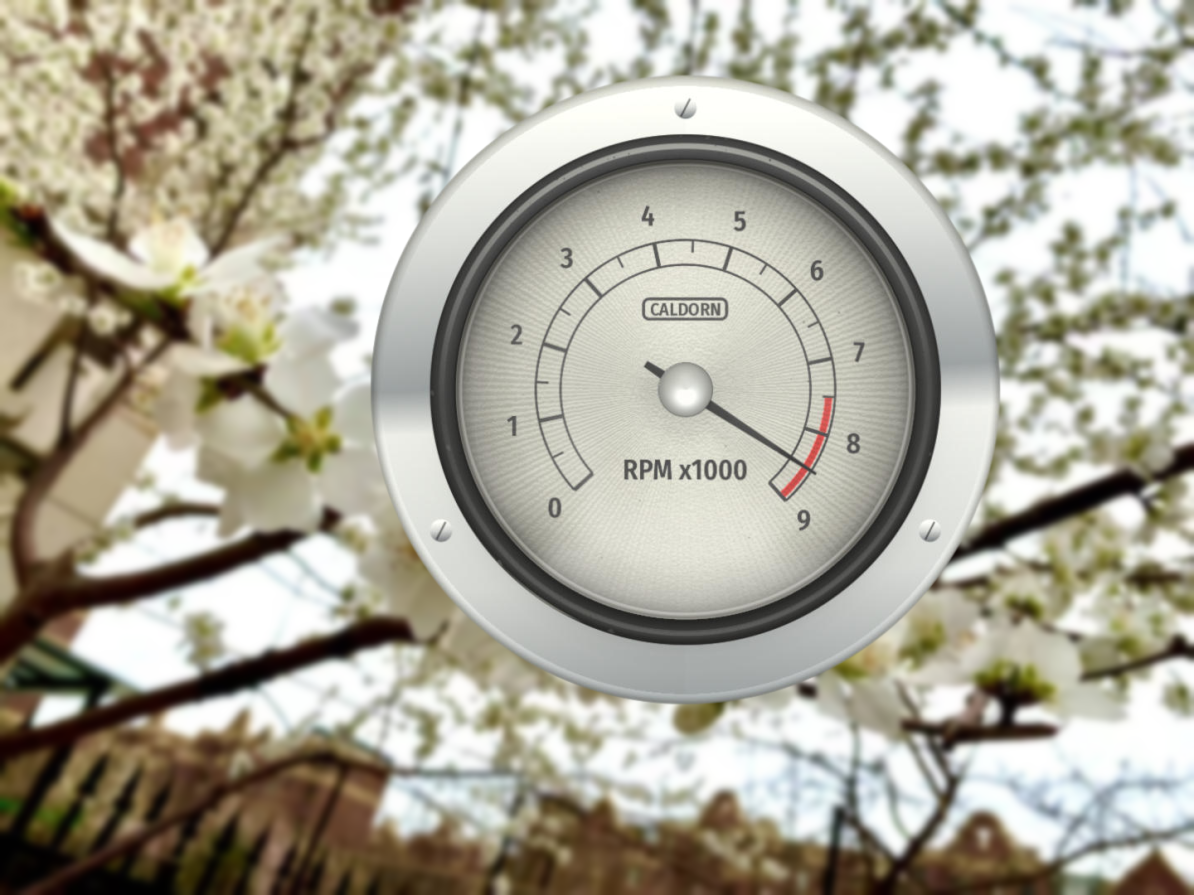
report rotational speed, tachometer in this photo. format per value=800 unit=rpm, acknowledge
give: value=8500 unit=rpm
